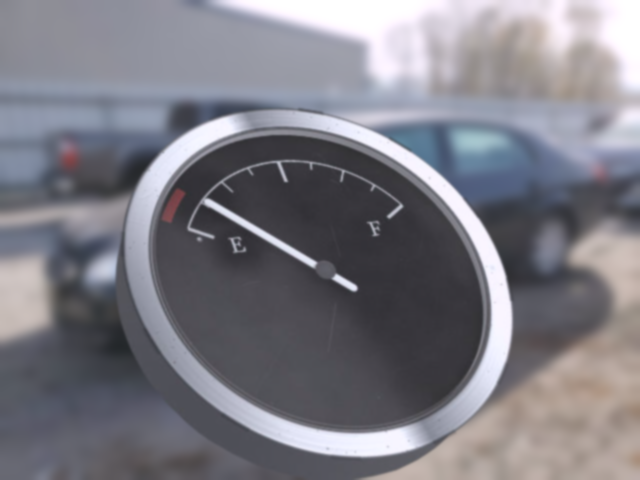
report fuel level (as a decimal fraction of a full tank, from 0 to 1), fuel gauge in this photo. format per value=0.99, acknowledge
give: value=0.125
